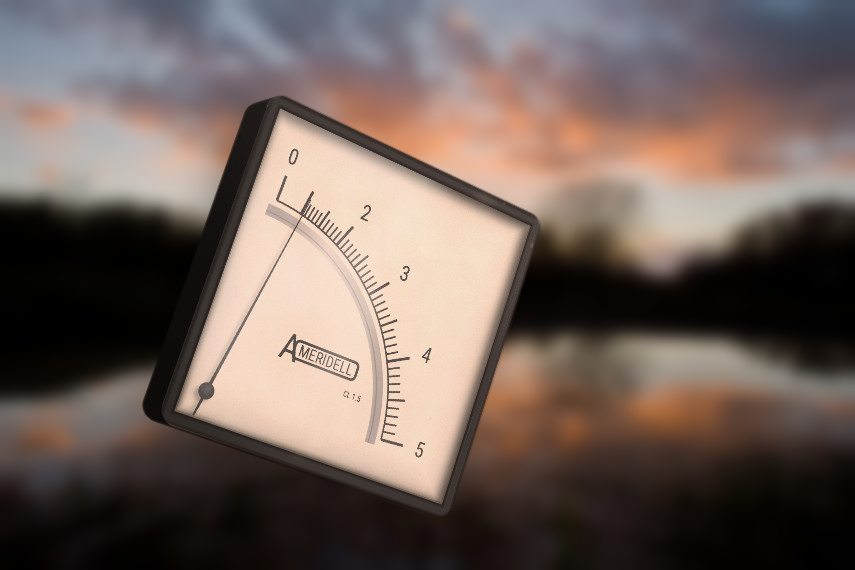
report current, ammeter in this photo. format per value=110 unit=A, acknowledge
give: value=1 unit=A
